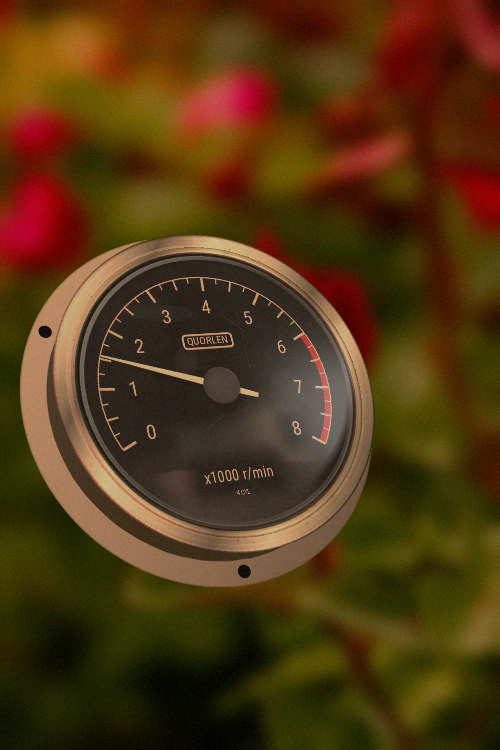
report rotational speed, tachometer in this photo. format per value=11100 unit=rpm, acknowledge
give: value=1500 unit=rpm
